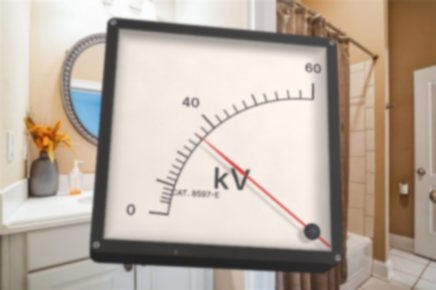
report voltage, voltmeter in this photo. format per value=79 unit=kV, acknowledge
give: value=36 unit=kV
